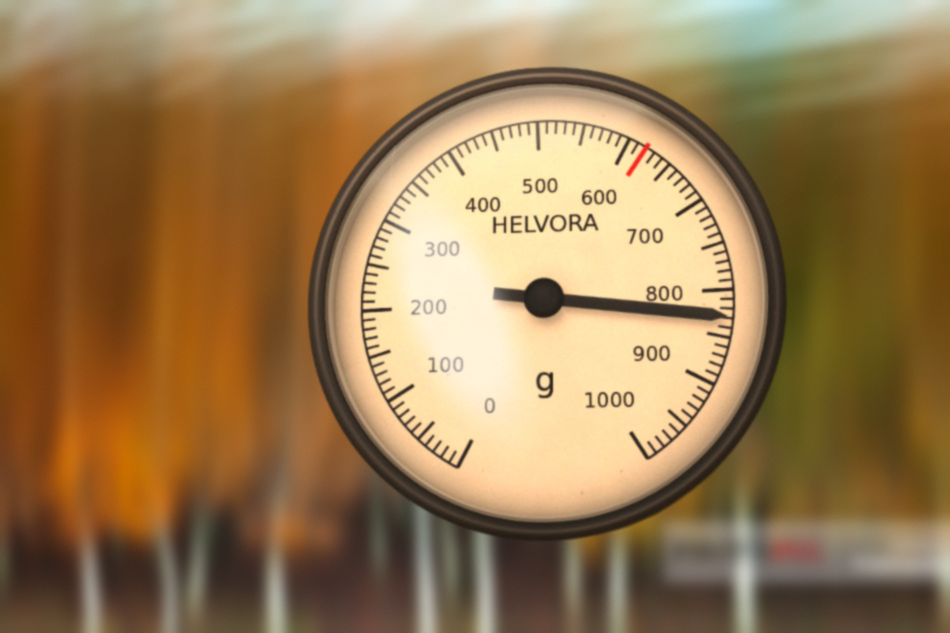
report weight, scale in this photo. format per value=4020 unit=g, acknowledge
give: value=830 unit=g
